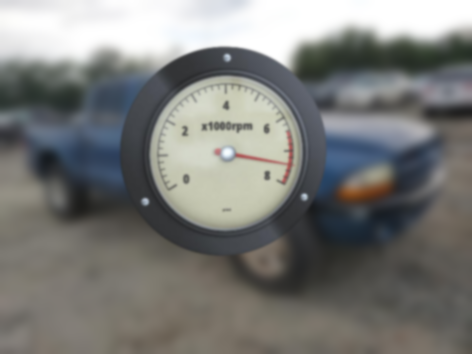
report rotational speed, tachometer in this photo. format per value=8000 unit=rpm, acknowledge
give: value=7400 unit=rpm
